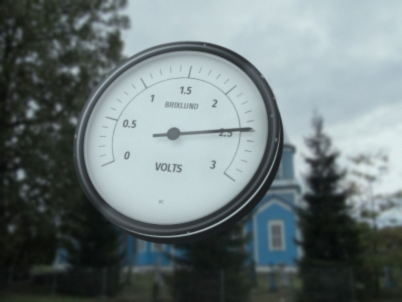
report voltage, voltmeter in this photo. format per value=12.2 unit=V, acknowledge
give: value=2.5 unit=V
